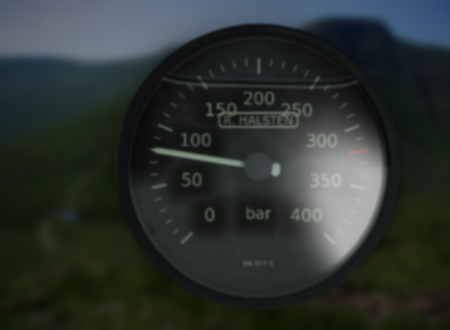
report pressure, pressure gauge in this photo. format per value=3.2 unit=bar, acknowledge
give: value=80 unit=bar
